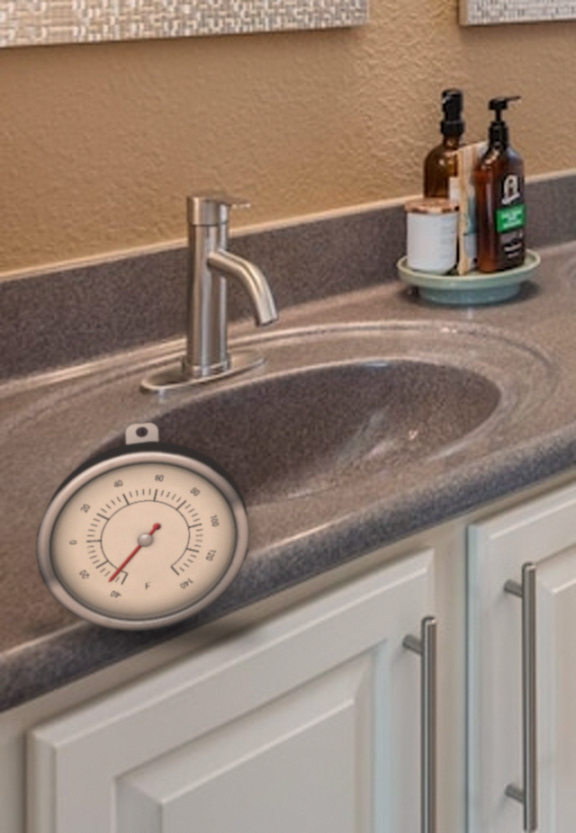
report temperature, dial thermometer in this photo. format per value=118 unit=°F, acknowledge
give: value=-32 unit=°F
